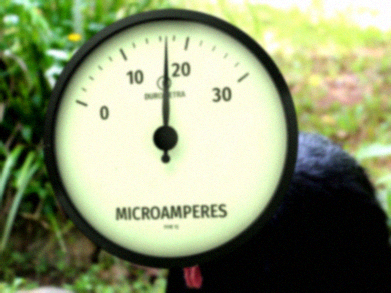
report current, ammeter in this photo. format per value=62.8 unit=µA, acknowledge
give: value=17 unit=µA
